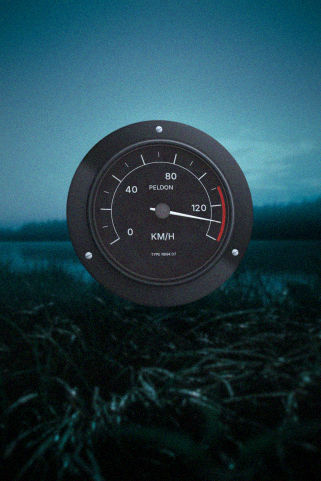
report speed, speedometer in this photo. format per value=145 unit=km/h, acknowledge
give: value=130 unit=km/h
